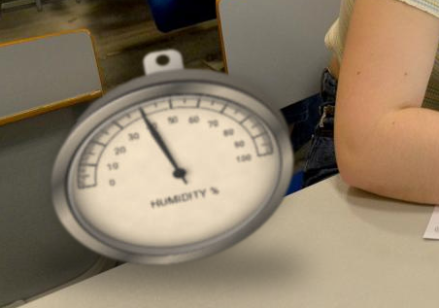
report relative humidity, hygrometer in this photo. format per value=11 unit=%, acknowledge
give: value=40 unit=%
